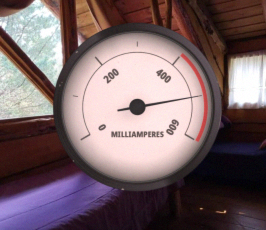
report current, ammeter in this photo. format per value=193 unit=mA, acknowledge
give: value=500 unit=mA
